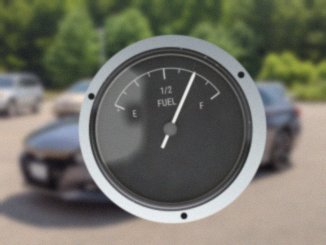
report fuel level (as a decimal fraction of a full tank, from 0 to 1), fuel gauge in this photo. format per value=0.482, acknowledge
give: value=0.75
